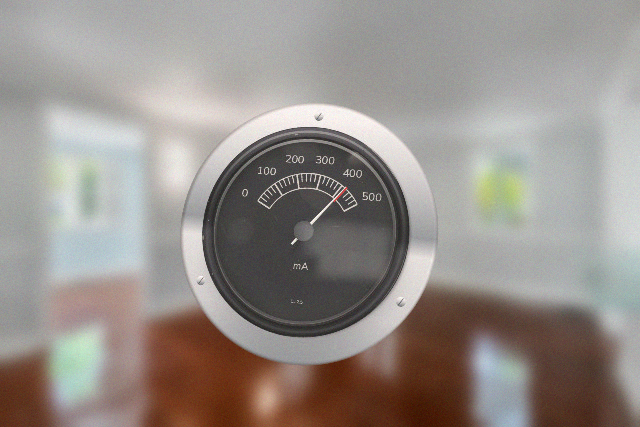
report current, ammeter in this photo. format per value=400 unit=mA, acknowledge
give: value=420 unit=mA
